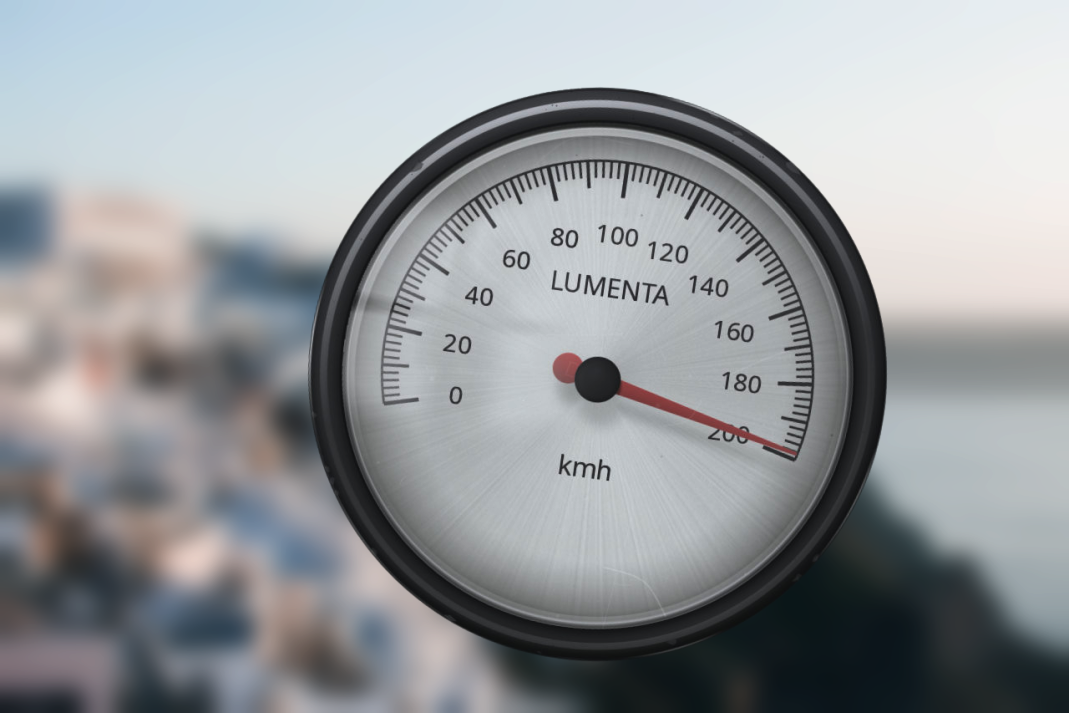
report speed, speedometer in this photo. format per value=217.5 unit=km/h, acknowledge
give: value=198 unit=km/h
